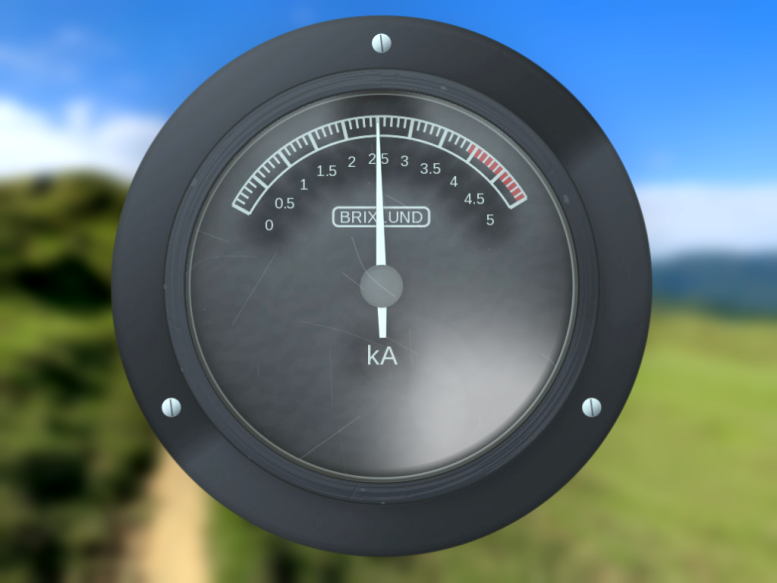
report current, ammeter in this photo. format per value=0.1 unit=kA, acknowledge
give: value=2.5 unit=kA
